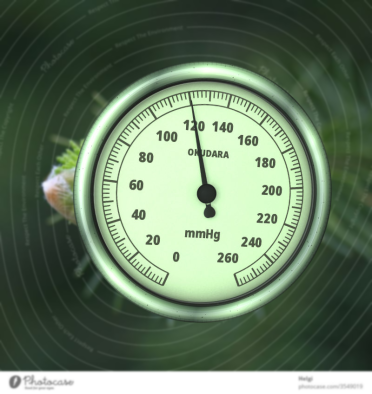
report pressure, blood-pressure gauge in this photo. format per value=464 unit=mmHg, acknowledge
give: value=120 unit=mmHg
